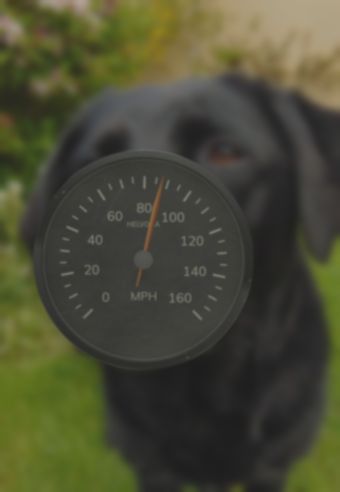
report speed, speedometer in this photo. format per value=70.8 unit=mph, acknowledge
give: value=87.5 unit=mph
